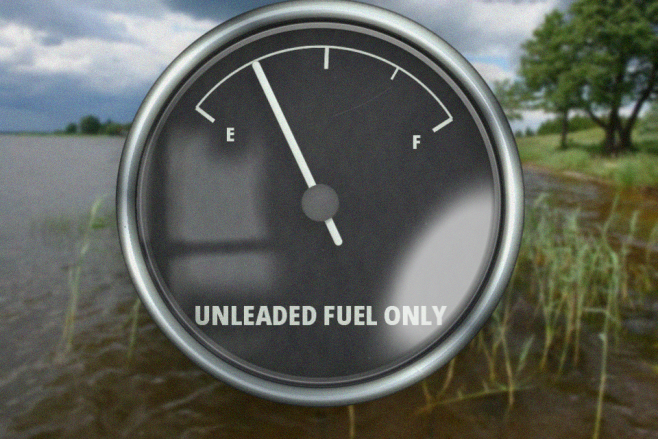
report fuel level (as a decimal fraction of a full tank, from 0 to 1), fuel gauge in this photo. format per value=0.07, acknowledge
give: value=0.25
